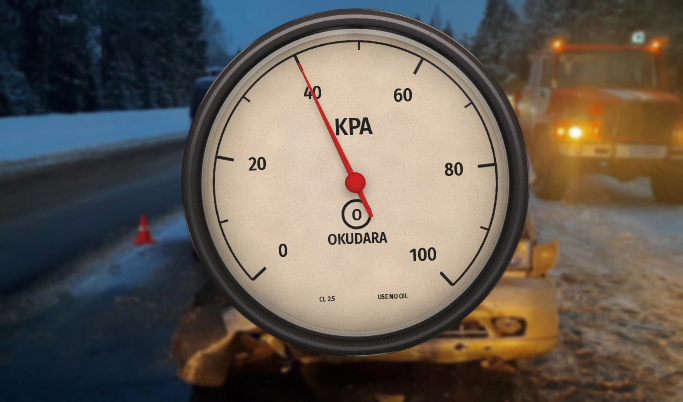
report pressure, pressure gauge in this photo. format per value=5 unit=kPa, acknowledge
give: value=40 unit=kPa
